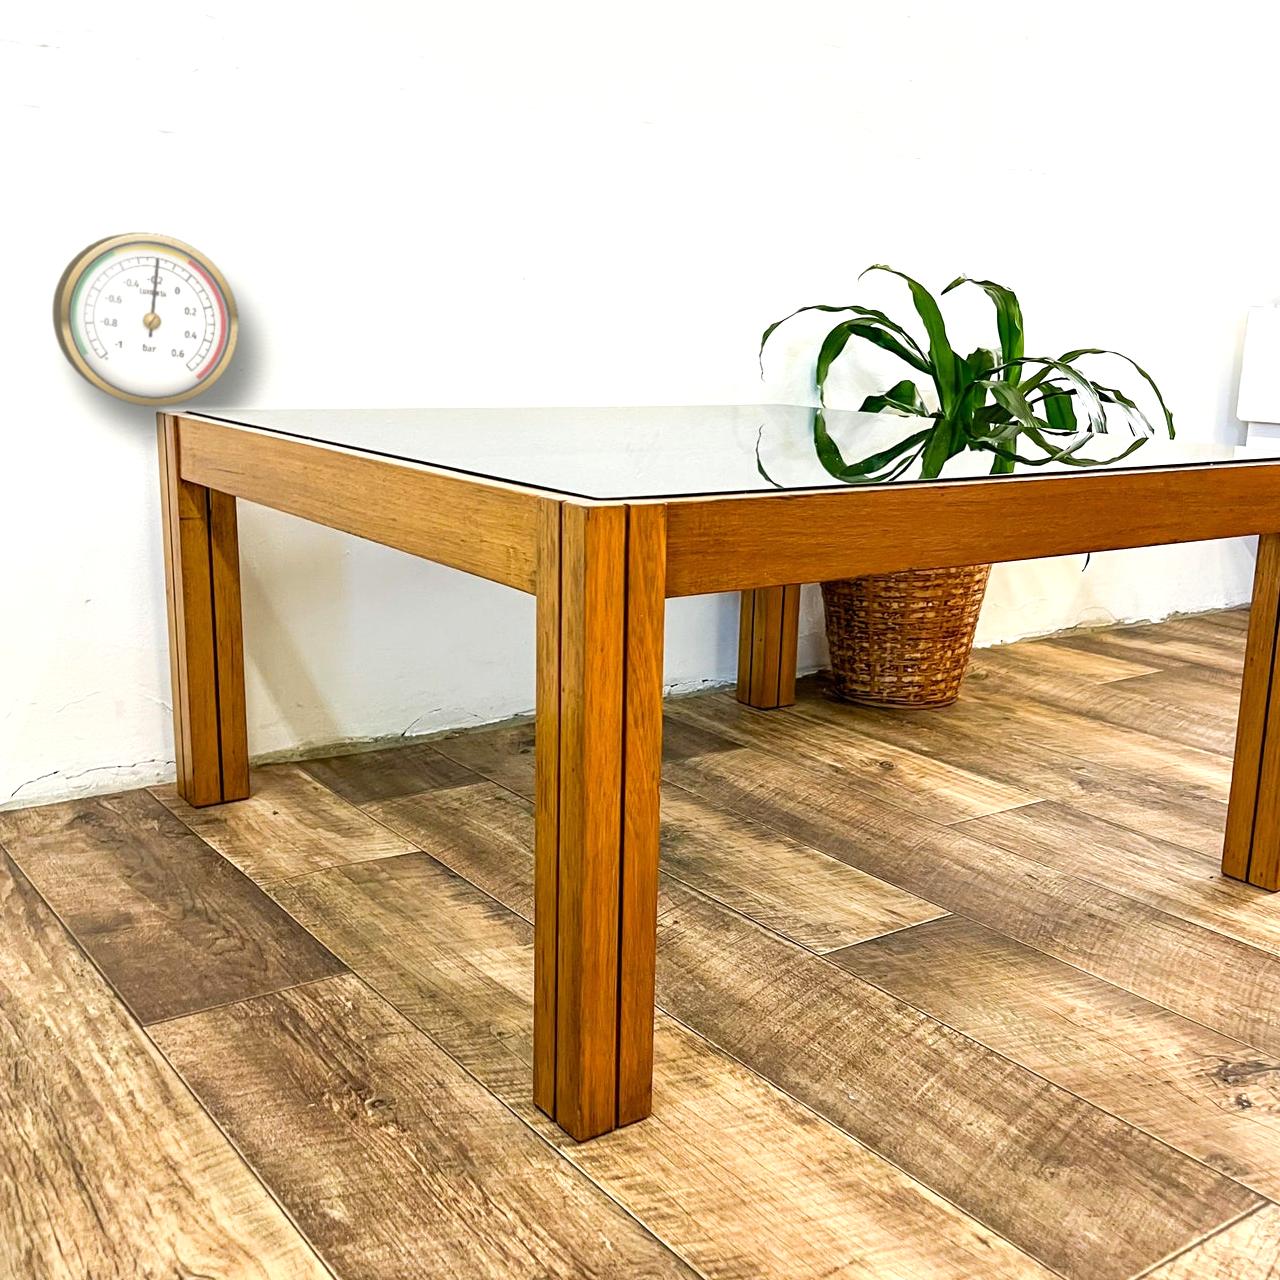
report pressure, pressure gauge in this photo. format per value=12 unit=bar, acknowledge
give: value=-0.2 unit=bar
